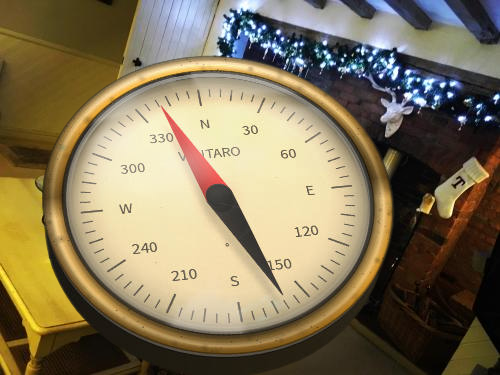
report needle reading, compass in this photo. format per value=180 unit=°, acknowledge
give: value=340 unit=°
